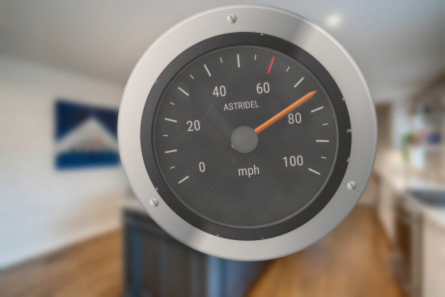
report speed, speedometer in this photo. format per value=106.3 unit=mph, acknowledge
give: value=75 unit=mph
